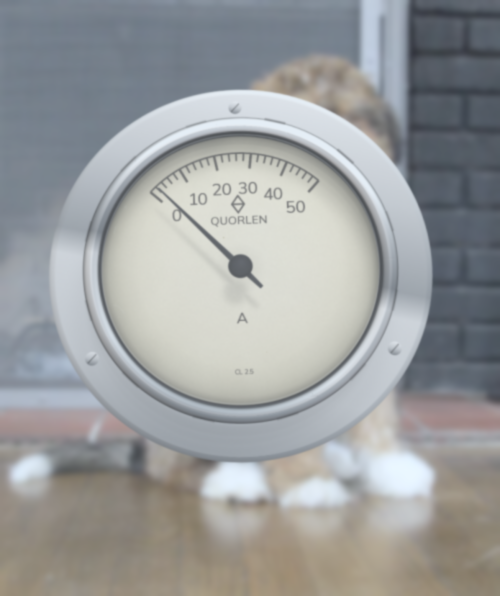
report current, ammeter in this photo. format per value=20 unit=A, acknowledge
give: value=2 unit=A
